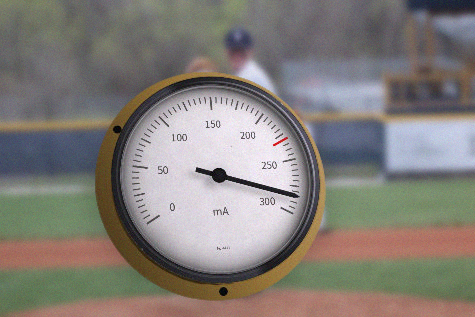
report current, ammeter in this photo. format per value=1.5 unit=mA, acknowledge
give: value=285 unit=mA
